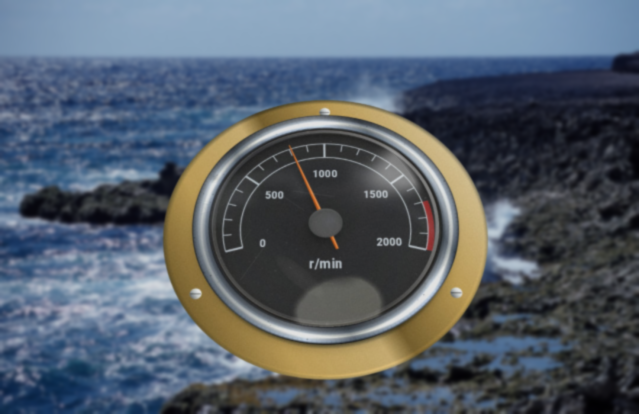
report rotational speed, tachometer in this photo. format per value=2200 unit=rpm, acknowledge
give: value=800 unit=rpm
